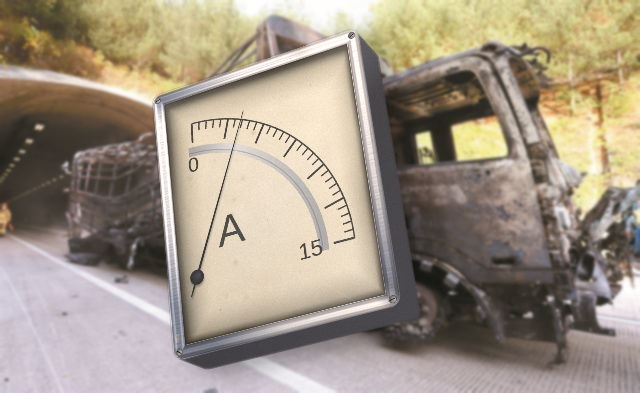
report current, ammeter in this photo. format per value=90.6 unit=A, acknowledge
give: value=3.5 unit=A
